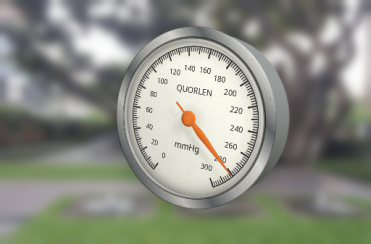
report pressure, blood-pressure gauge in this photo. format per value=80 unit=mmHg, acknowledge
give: value=280 unit=mmHg
